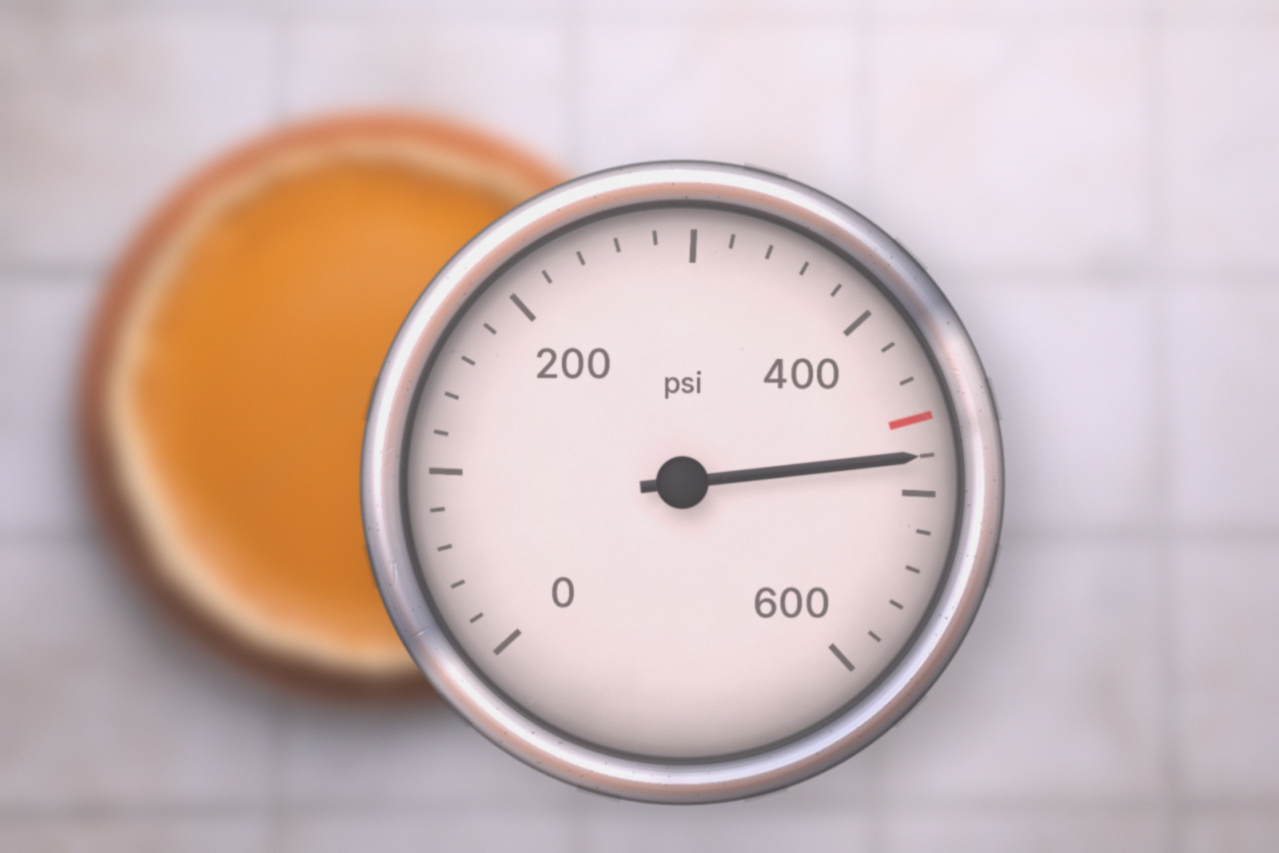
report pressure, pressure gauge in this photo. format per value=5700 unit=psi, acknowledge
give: value=480 unit=psi
